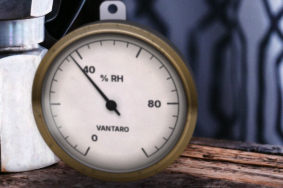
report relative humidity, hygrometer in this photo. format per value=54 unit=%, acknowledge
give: value=38 unit=%
